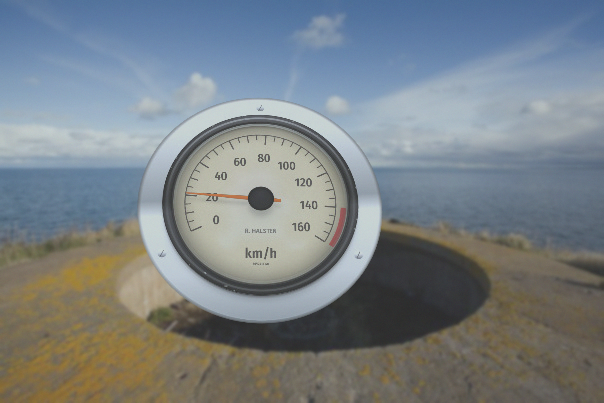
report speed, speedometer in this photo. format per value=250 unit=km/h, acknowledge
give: value=20 unit=km/h
